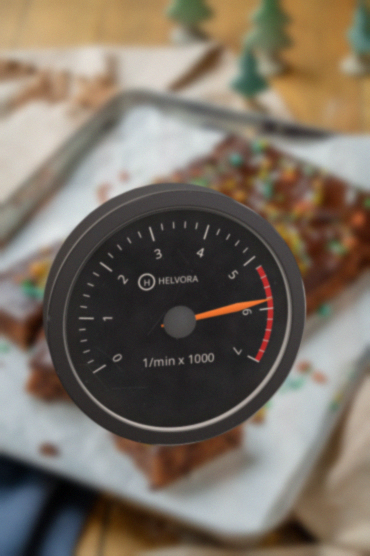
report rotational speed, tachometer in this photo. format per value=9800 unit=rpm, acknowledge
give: value=5800 unit=rpm
